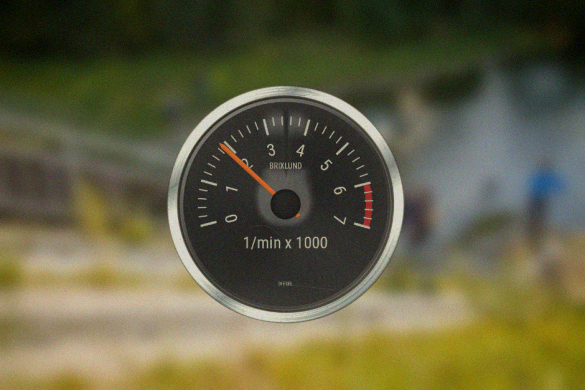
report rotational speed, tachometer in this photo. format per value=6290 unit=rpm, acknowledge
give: value=1900 unit=rpm
